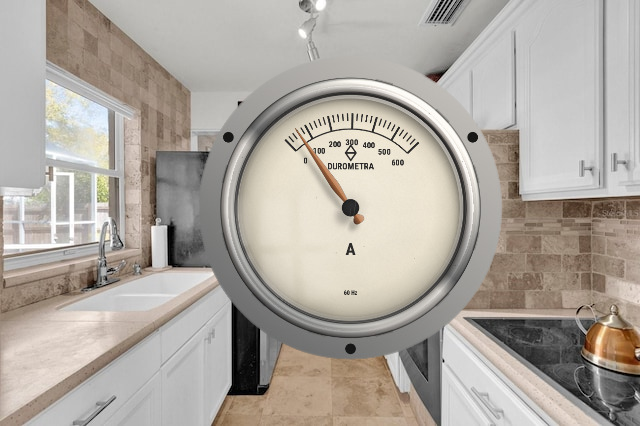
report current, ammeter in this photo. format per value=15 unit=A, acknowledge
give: value=60 unit=A
